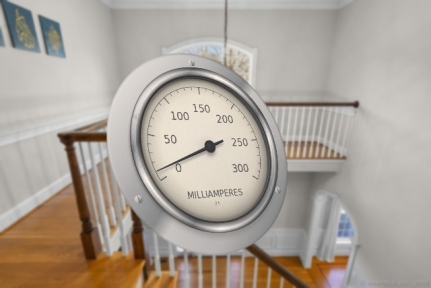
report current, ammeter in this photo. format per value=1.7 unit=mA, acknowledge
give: value=10 unit=mA
